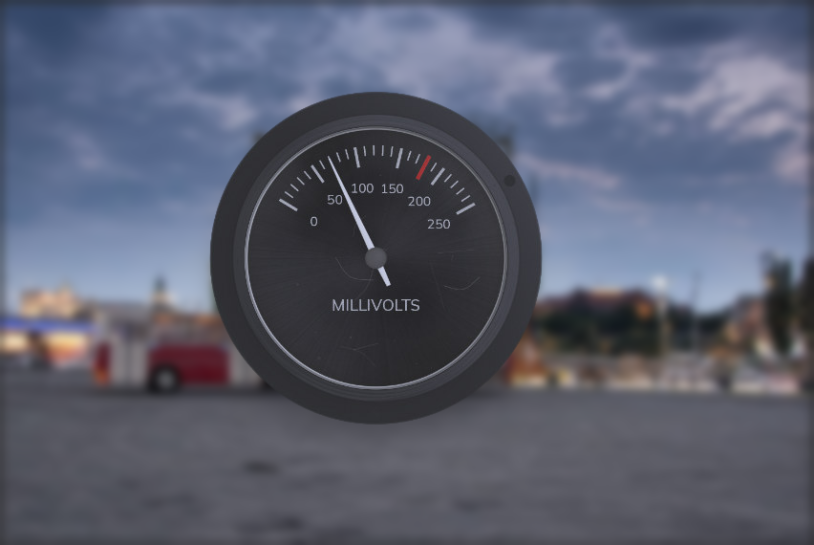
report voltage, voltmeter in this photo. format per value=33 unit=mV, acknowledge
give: value=70 unit=mV
